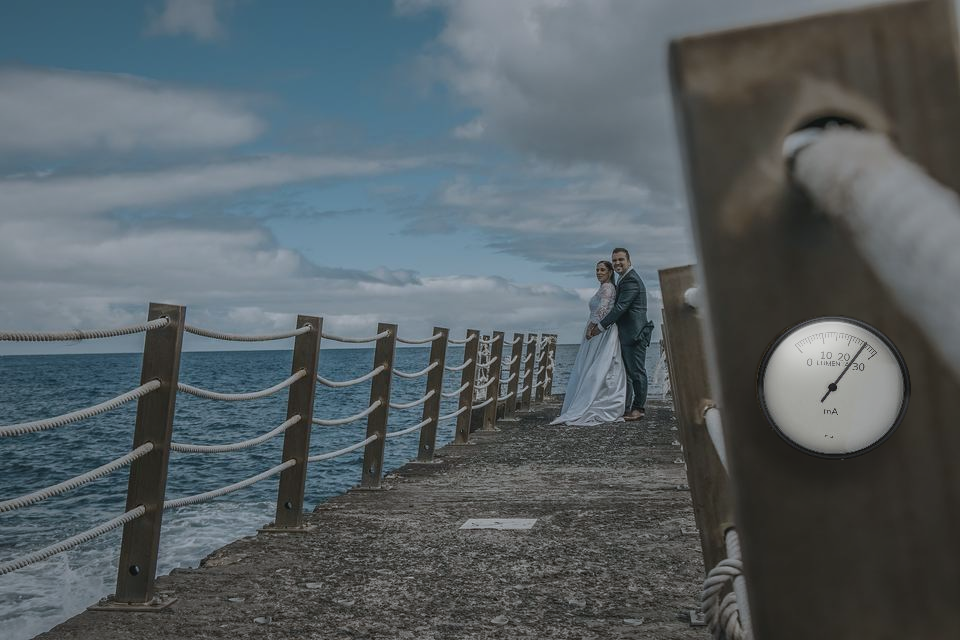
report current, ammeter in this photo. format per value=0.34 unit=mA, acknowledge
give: value=25 unit=mA
